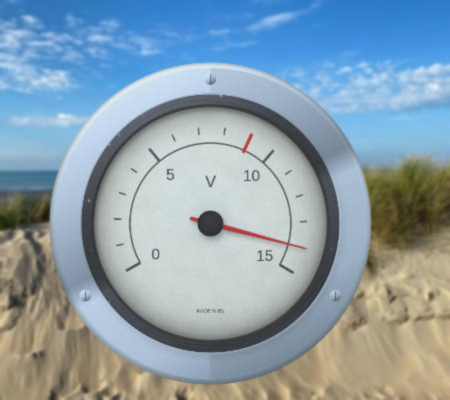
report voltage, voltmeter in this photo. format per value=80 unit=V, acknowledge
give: value=14 unit=V
